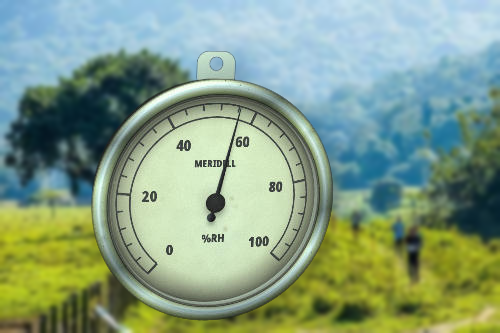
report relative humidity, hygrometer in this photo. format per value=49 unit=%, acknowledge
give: value=56 unit=%
